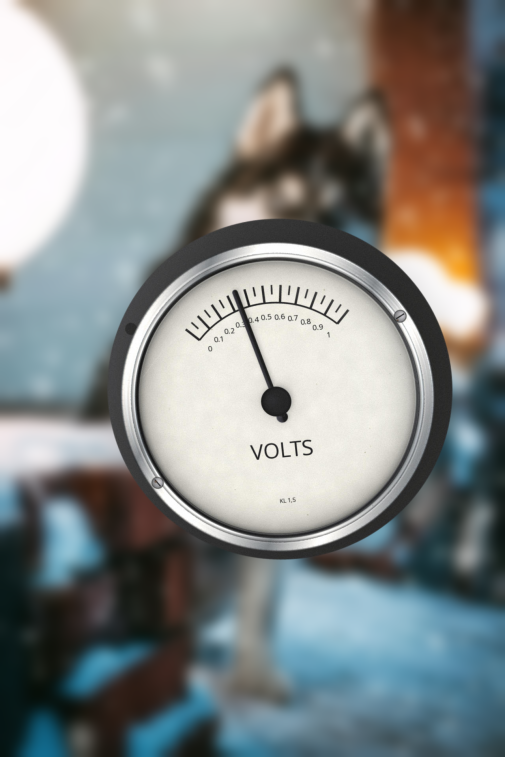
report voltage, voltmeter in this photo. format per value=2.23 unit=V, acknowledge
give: value=0.35 unit=V
